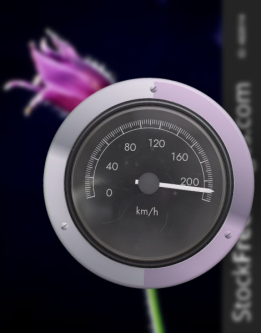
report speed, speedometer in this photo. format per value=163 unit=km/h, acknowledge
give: value=210 unit=km/h
